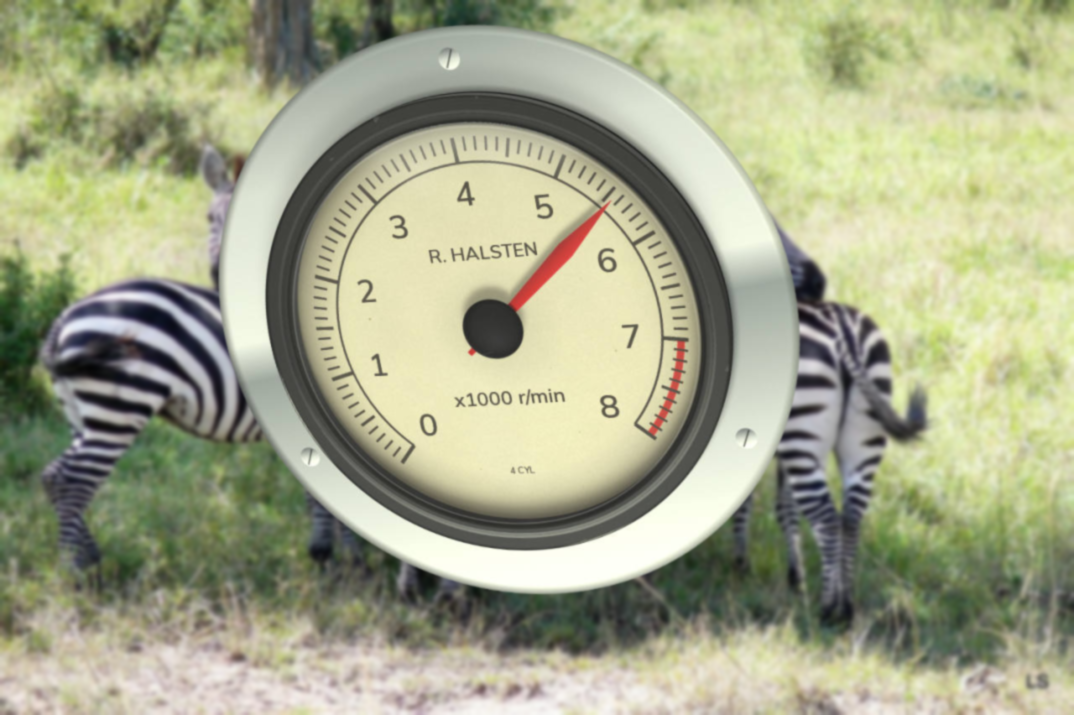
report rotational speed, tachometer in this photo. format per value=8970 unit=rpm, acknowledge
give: value=5550 unit=rpm
